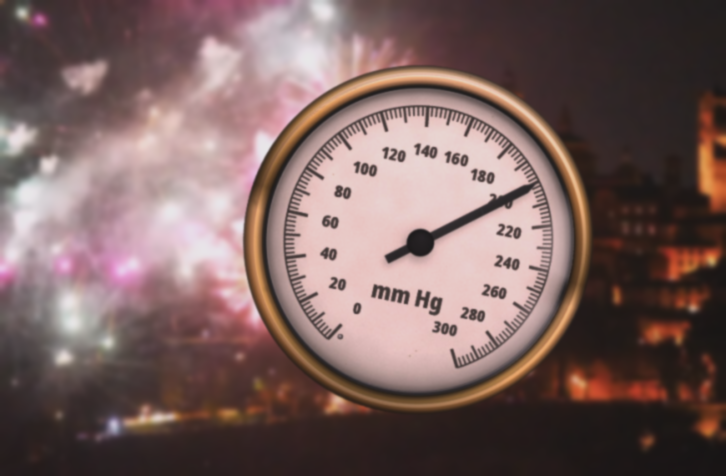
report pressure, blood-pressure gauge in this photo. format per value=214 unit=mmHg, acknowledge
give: value=200 unit=mmHg
